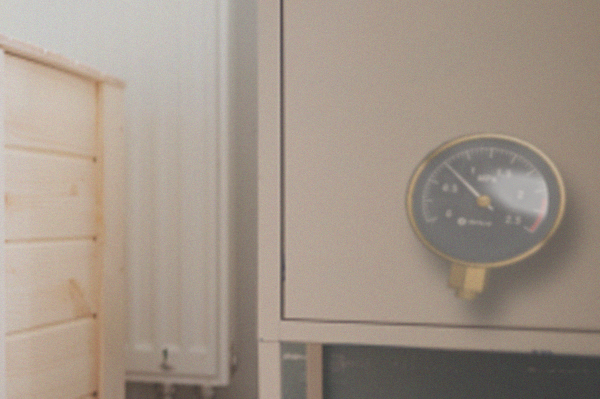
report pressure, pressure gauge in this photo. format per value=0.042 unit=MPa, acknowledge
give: value=0.75 unit=MPa
